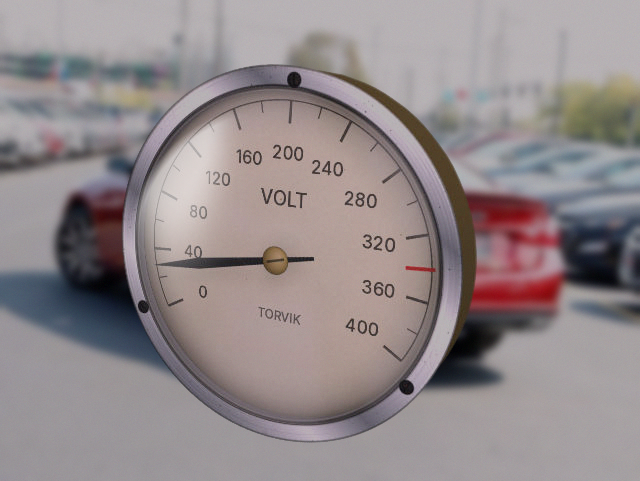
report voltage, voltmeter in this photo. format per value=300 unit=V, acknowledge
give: value=30 unit=V
